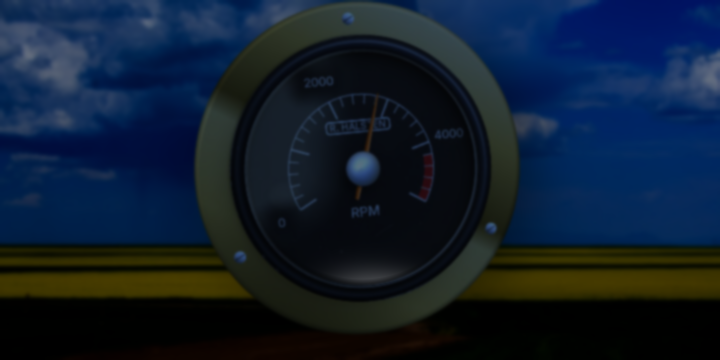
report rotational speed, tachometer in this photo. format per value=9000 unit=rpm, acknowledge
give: value=2800 unit=rpm
